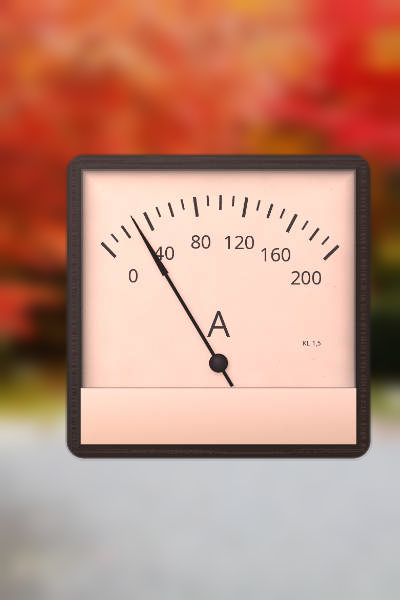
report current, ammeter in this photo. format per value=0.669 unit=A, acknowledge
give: value=30 unit=A
